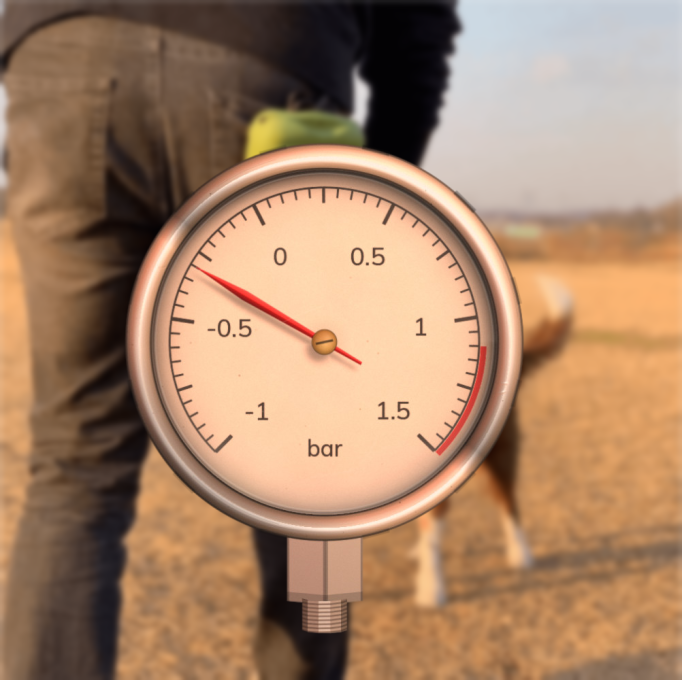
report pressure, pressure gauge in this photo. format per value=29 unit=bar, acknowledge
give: value=-0.3 unit=bar
